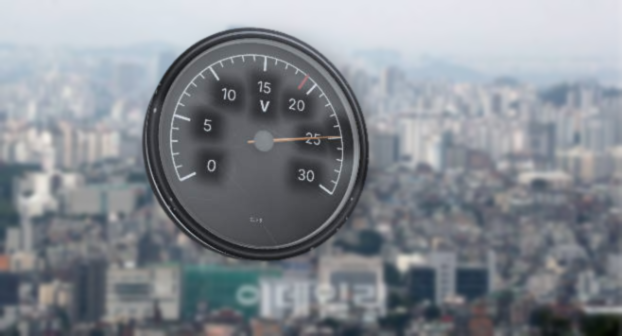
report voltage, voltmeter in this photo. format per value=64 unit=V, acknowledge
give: value=25 unit=V
